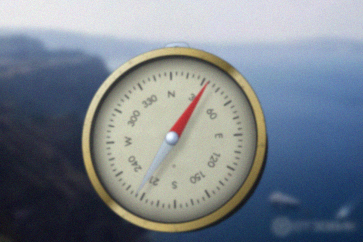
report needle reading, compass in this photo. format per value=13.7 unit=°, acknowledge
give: value=35 unit=°
